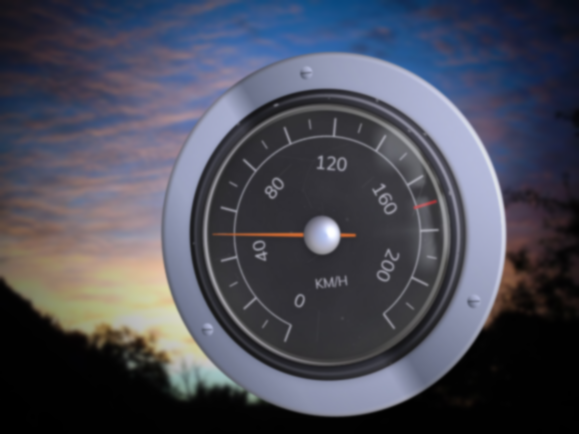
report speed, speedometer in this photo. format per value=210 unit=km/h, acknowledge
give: value=50 unit=km/h
